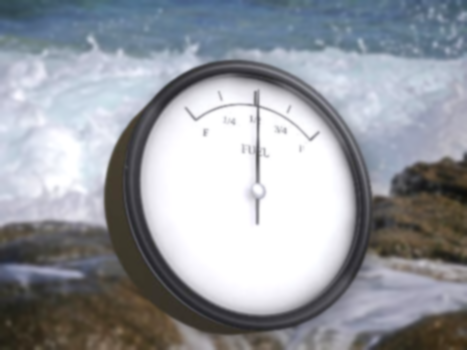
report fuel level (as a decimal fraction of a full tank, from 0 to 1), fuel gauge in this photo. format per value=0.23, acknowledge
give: value=0.5
